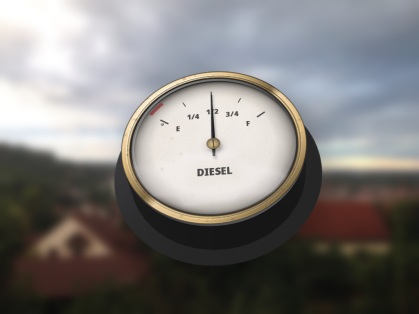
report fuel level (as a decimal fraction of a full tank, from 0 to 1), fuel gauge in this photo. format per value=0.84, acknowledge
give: value=0.5
